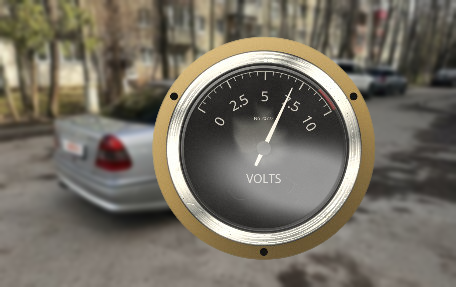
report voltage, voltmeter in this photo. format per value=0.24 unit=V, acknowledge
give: value=7 unit=V
